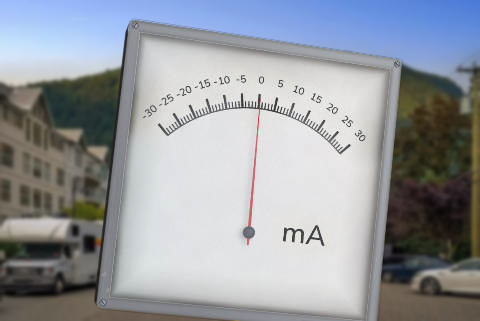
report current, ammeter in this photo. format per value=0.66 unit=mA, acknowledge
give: value=0 unit=mA
